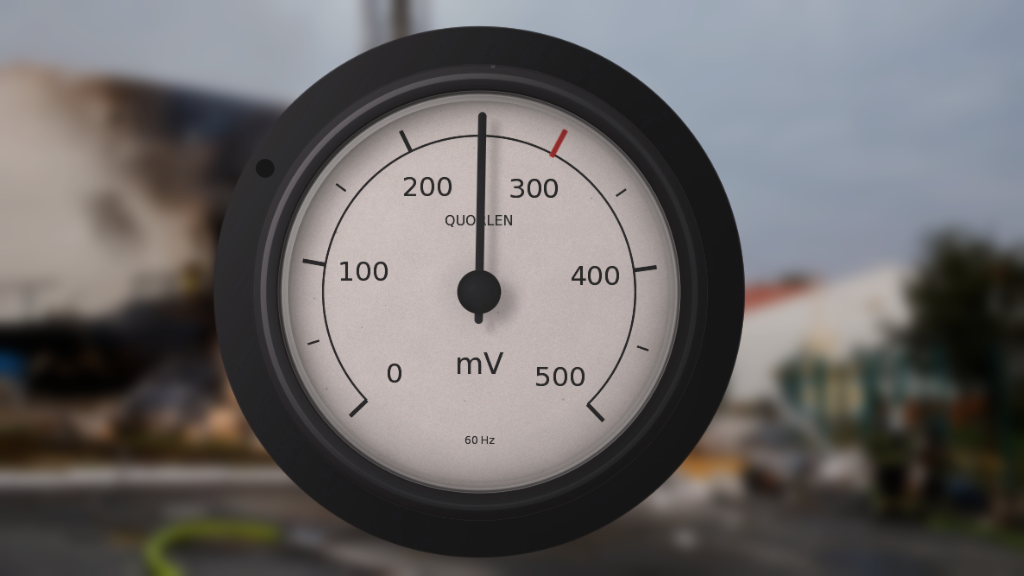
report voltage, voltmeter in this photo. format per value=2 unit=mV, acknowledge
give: value=250 unit=mV
